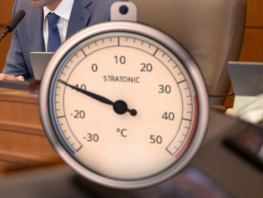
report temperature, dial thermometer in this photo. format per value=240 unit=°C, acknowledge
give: value=-10 unit=°C
